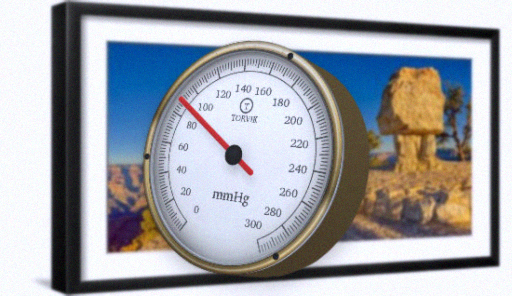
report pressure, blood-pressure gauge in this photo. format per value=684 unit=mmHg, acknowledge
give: value=90 unit=mmHg
